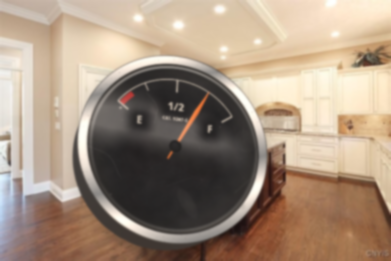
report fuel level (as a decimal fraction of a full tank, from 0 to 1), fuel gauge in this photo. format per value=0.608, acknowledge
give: value=0.75
